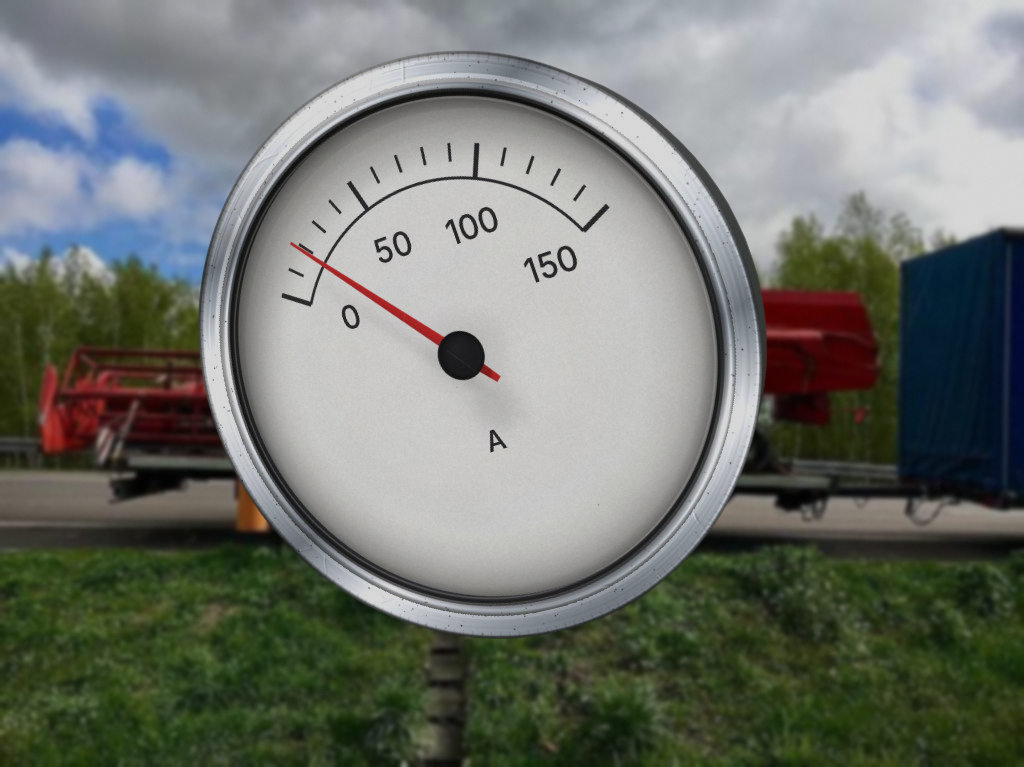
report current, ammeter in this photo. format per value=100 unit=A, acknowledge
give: value=20 unit=A
